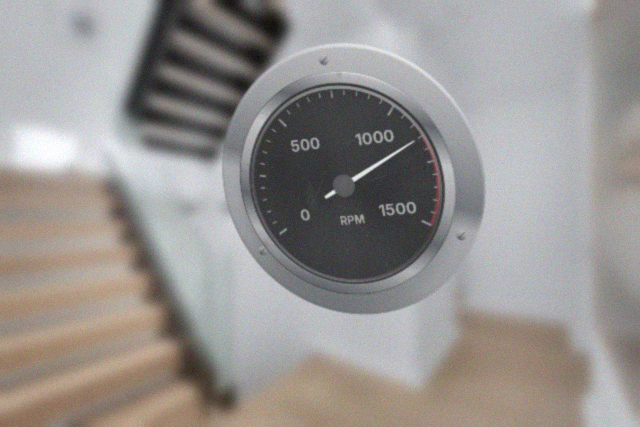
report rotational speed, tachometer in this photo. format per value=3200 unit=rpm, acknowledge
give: value=1150 unit=rpm
